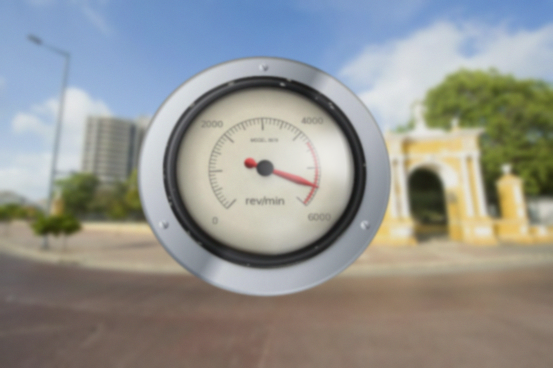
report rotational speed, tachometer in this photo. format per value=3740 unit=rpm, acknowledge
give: value=5500 unit=rpm
